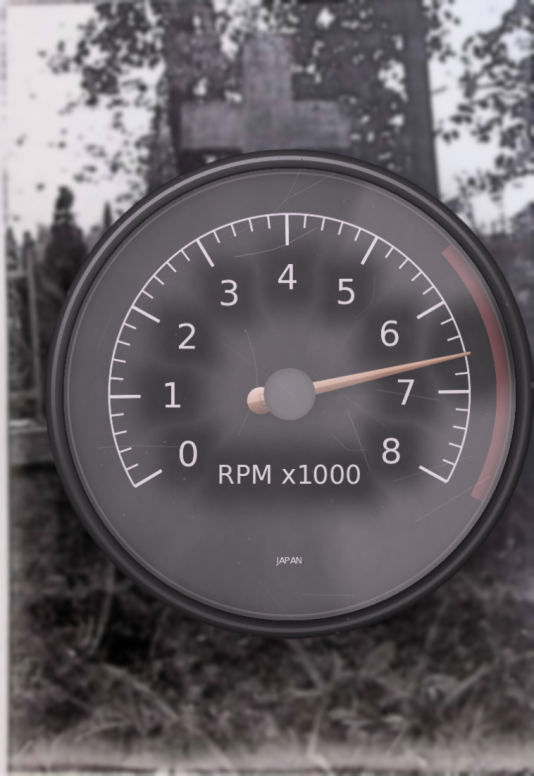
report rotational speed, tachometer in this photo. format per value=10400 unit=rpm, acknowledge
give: value=6600 unit=rpm
